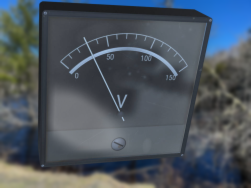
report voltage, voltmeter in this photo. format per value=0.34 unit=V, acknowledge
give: value=30 unit=V
